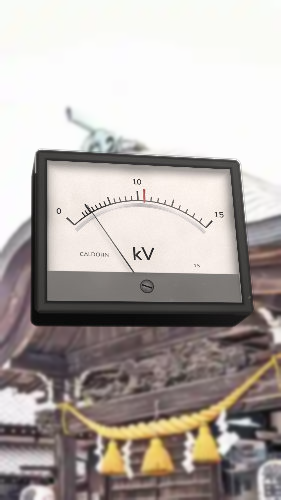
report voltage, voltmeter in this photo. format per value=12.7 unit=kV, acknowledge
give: value=5 unit=kV
